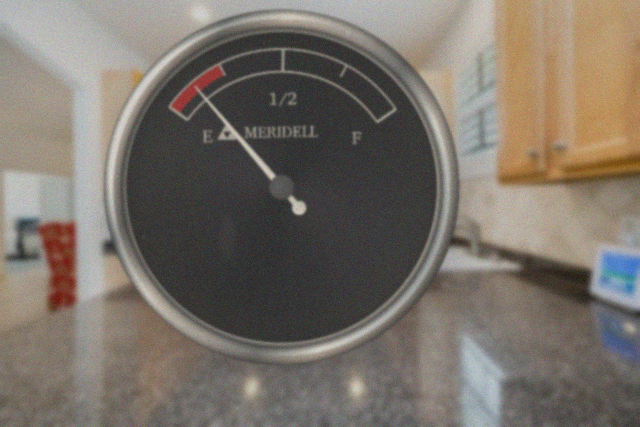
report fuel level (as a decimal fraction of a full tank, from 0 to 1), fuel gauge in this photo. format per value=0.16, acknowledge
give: value=0.125
